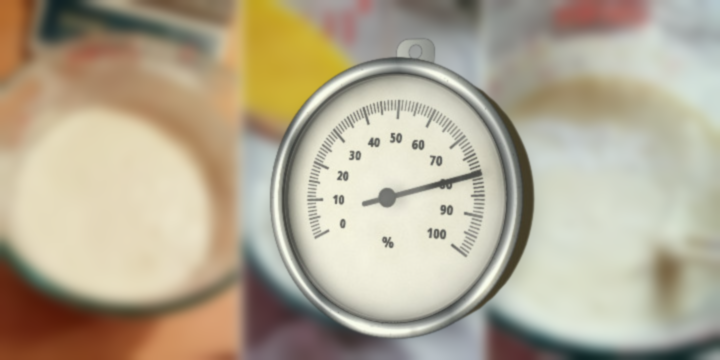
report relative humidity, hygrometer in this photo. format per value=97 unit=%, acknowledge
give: value=80 unit=%
